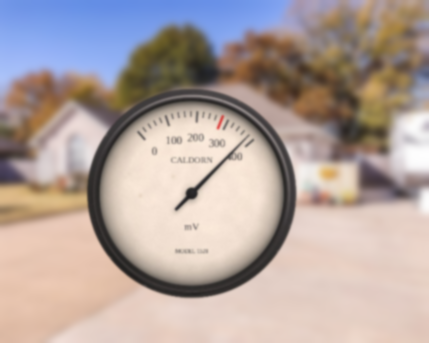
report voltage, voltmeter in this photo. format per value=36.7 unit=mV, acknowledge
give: value=380 unit=mV
